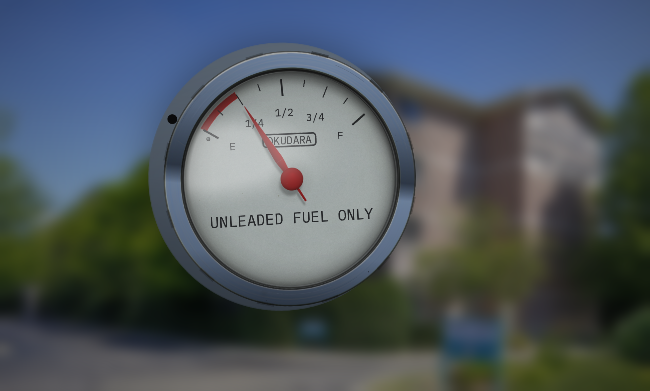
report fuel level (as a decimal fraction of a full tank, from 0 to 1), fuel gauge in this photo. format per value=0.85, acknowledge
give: value=0.25
